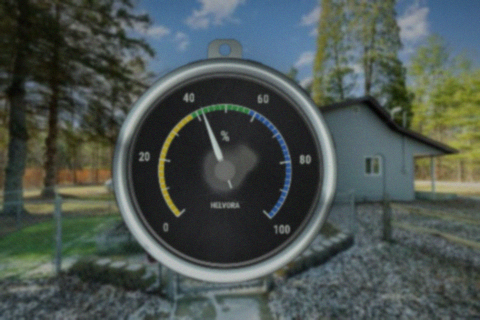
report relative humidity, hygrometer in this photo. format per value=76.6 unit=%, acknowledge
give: value=42 unit=%
